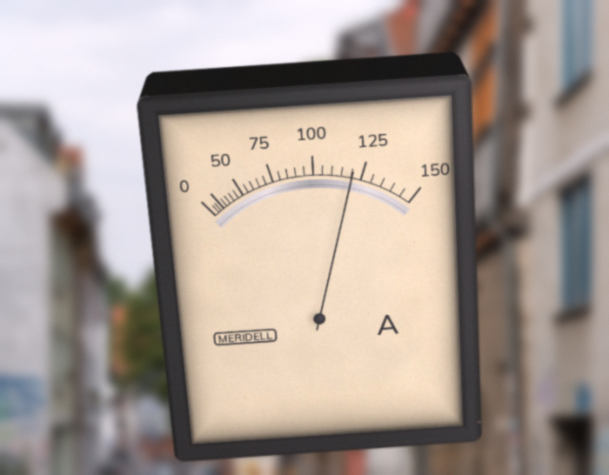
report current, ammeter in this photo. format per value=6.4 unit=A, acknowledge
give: value=120 unit=A
